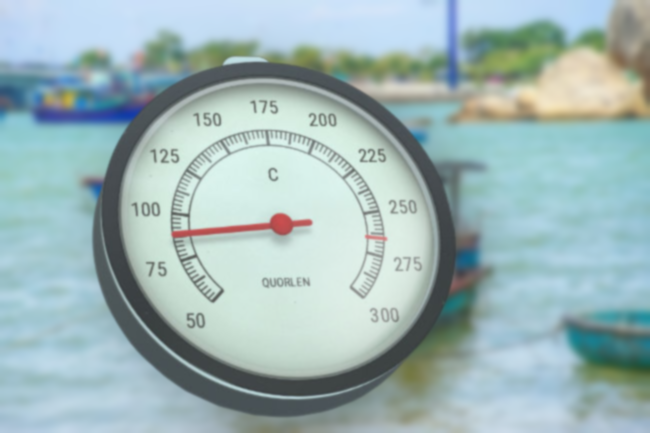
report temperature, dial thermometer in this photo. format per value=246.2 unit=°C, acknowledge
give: value=87.5 unit=°C
